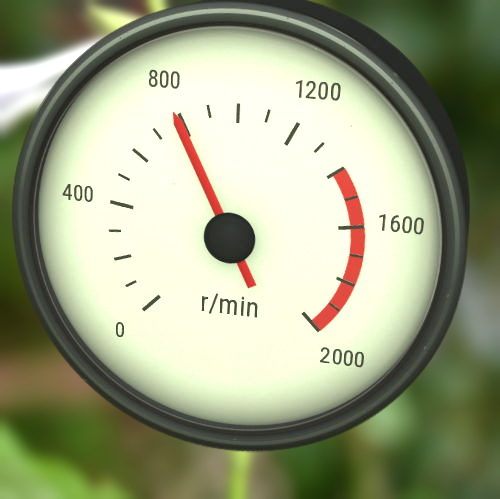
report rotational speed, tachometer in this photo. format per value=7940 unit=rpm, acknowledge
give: value=800 unit=rpm
